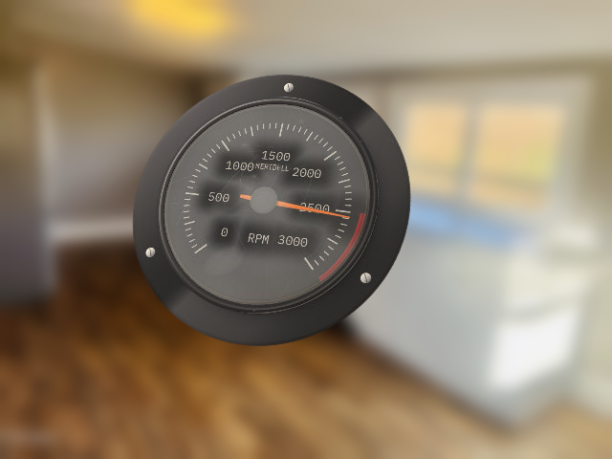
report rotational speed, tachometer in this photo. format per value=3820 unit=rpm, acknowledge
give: value=2550 unit=rpm
